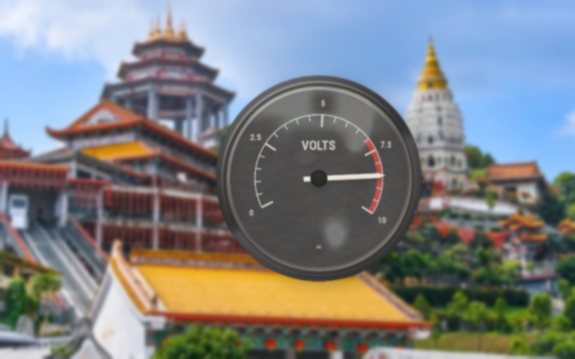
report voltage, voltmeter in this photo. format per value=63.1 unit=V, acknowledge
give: value=8.5 unit=V
